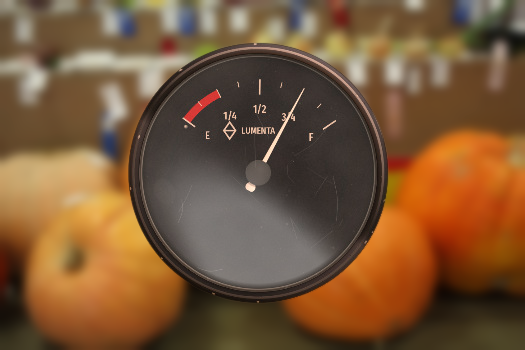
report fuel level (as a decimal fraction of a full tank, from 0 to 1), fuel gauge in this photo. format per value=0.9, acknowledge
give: value=0.75
